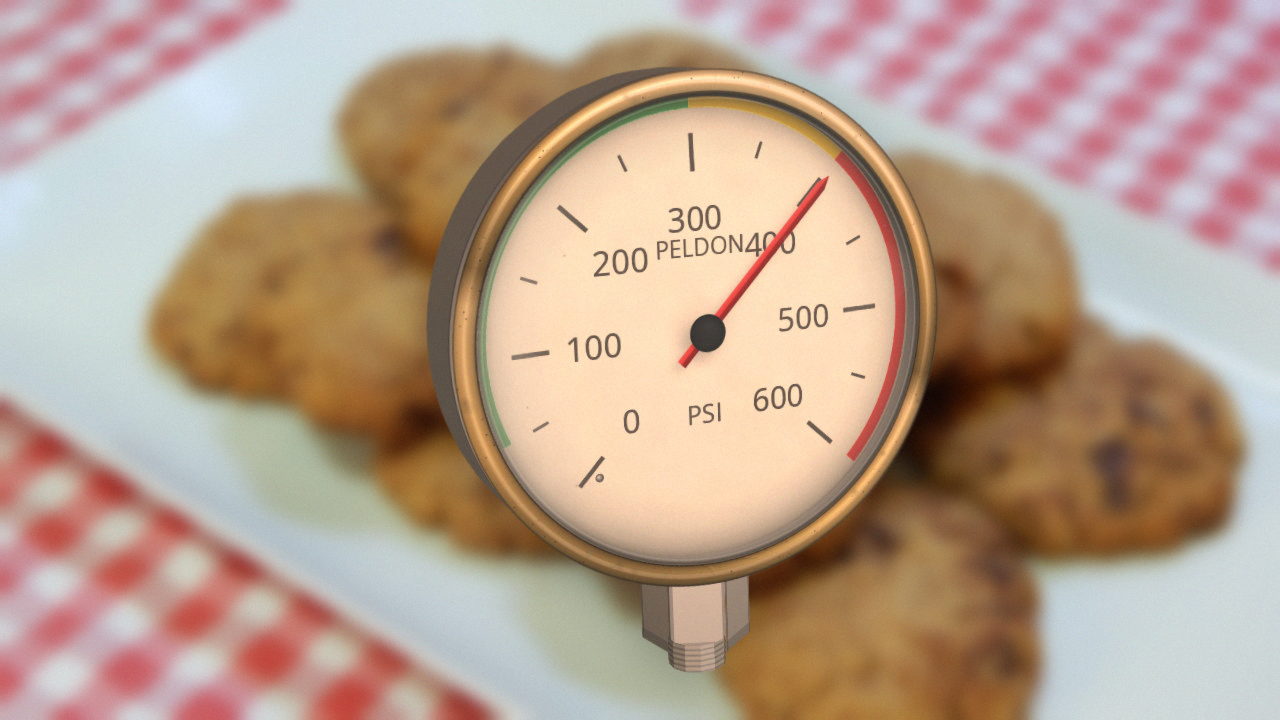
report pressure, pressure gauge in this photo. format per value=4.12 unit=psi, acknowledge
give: value=400 unit=psi
